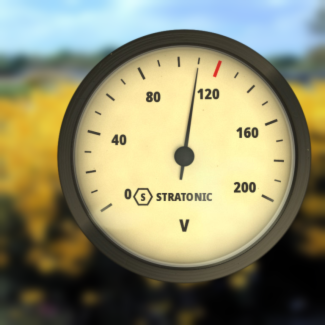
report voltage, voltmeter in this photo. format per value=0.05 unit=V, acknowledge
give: value=110 unit=V
